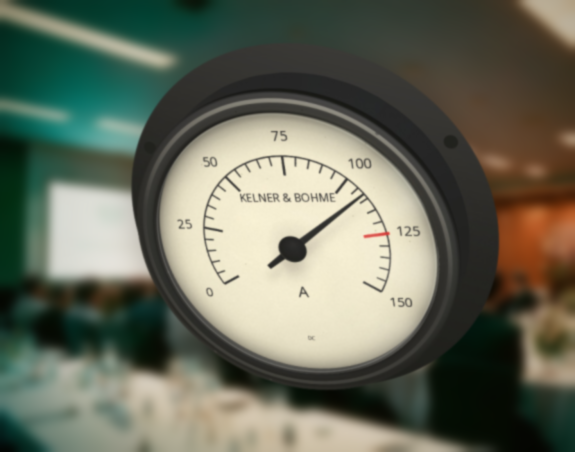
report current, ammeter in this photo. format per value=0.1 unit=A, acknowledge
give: value=107.5 unit=A
